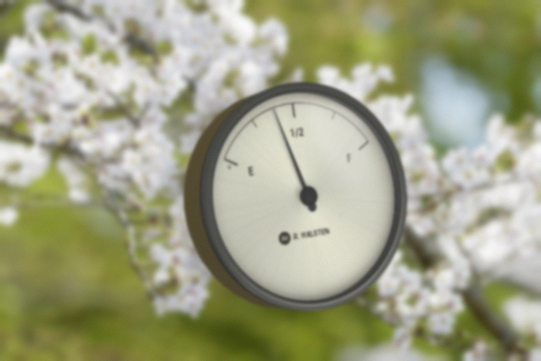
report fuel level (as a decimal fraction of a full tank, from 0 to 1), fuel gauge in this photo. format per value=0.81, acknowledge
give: value=0.375
